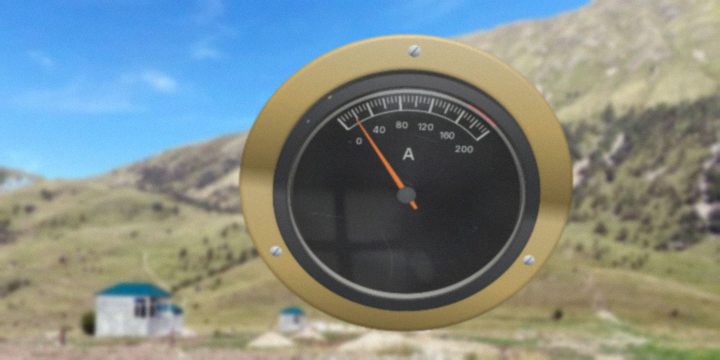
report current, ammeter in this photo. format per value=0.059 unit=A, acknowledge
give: value=20 unit=A
